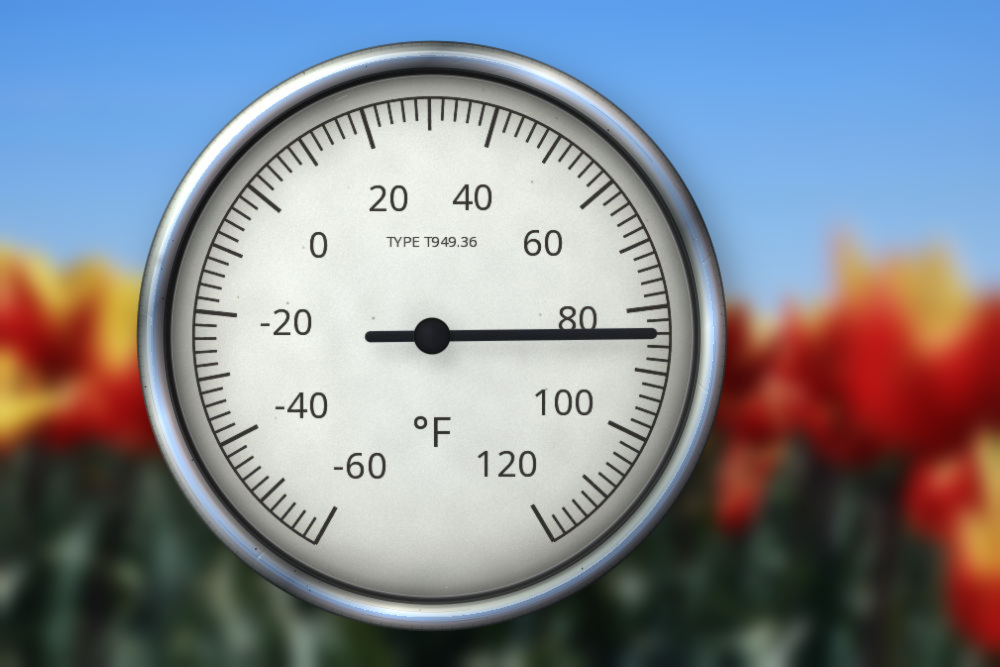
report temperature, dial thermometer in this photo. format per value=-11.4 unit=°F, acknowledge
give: value=84 unit=°F
